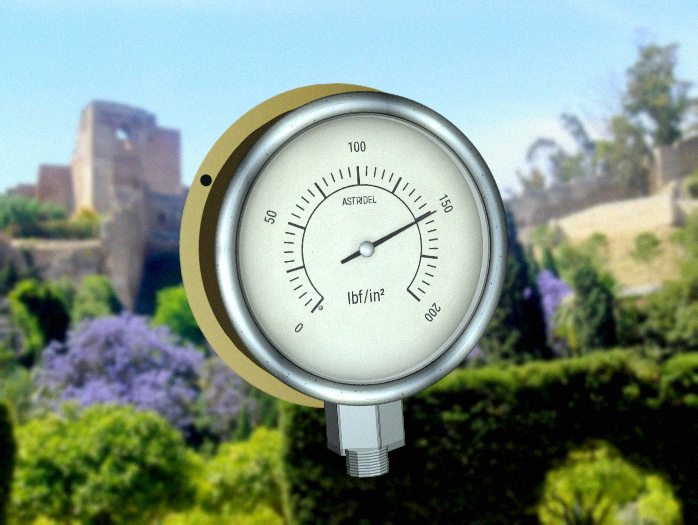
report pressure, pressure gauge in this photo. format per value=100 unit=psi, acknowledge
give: value=150 unit=psi
